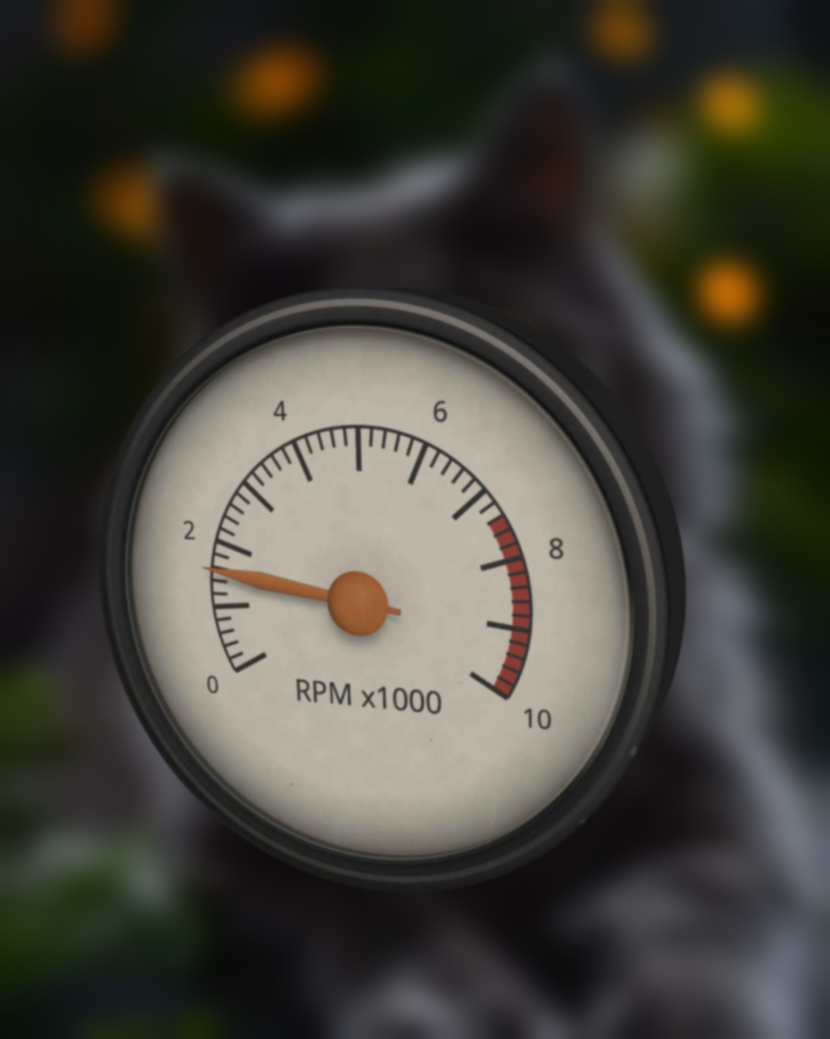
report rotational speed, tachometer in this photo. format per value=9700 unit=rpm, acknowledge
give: value=1600 unit=rpm
